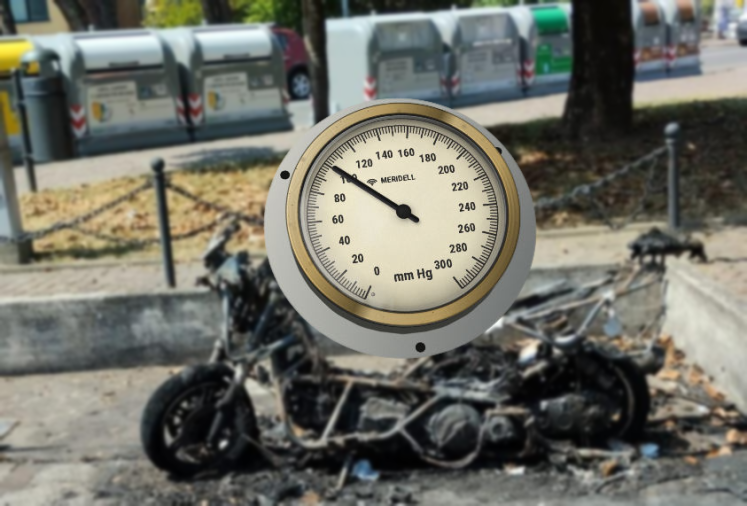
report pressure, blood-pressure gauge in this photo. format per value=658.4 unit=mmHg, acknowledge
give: value=100 unit=mmHg
